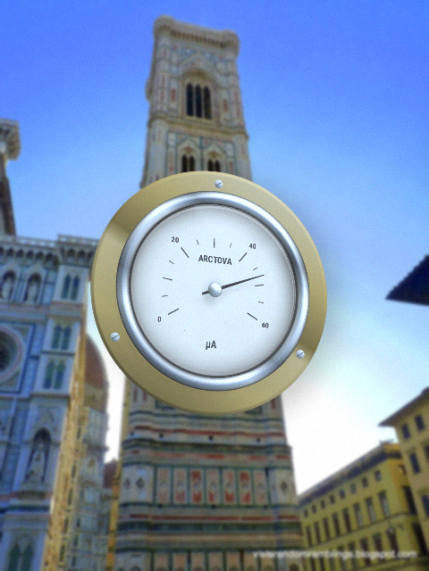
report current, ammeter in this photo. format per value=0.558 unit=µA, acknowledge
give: value=47.5 unit=µA
